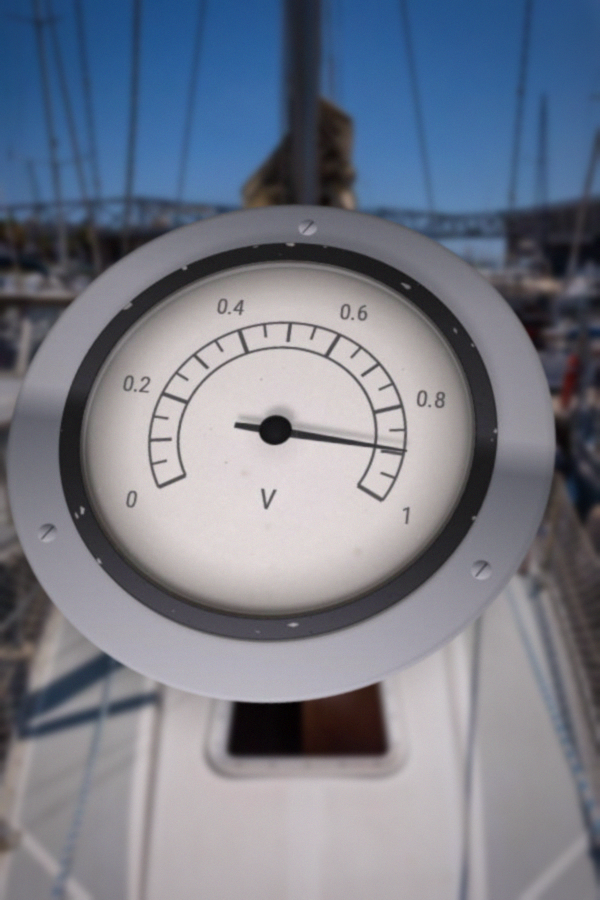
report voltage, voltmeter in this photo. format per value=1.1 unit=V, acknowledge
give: value=0.9 unit=V
